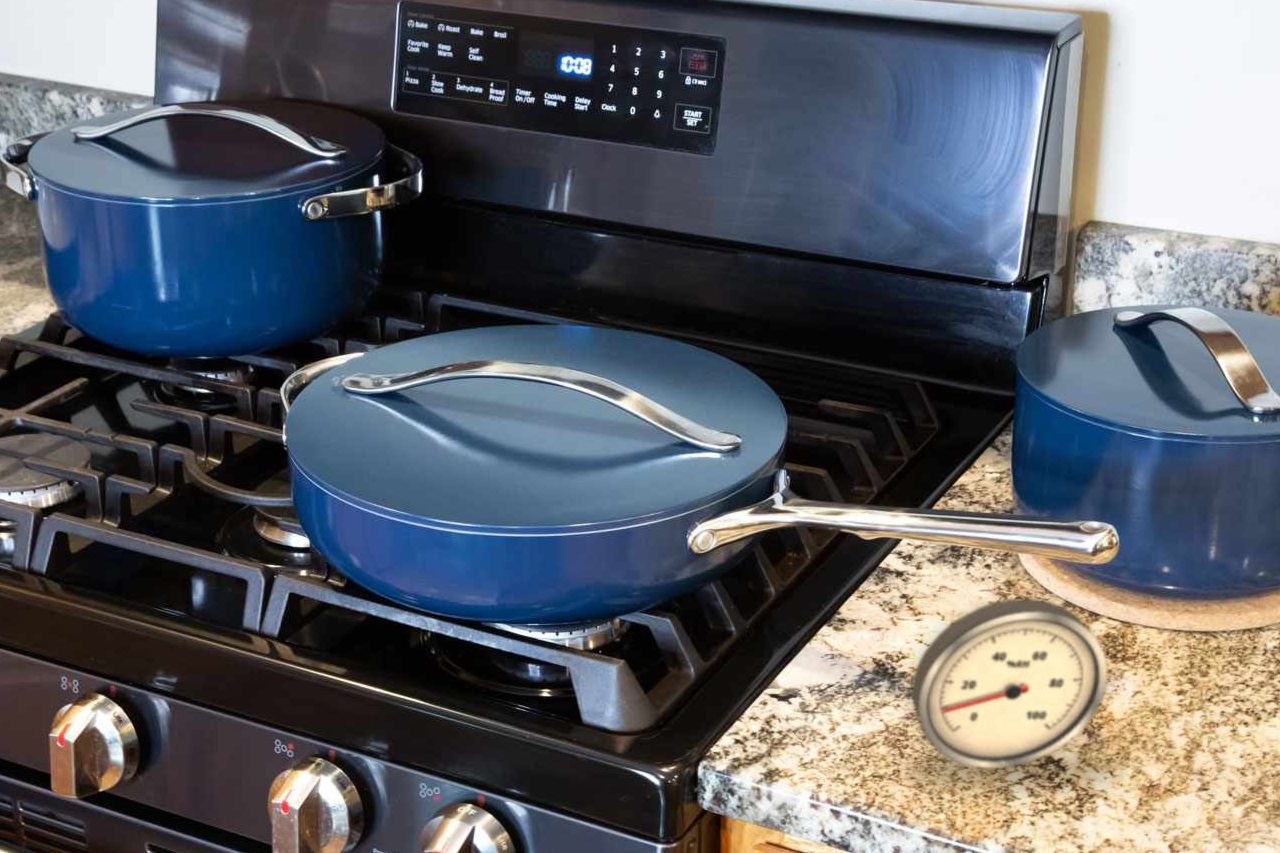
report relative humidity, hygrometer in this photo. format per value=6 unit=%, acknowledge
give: value=10 unit=%
